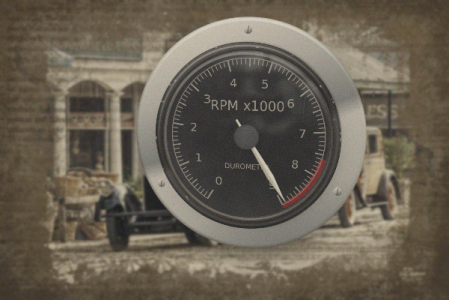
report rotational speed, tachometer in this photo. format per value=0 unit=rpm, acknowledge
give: value=8900 unit=rpm
